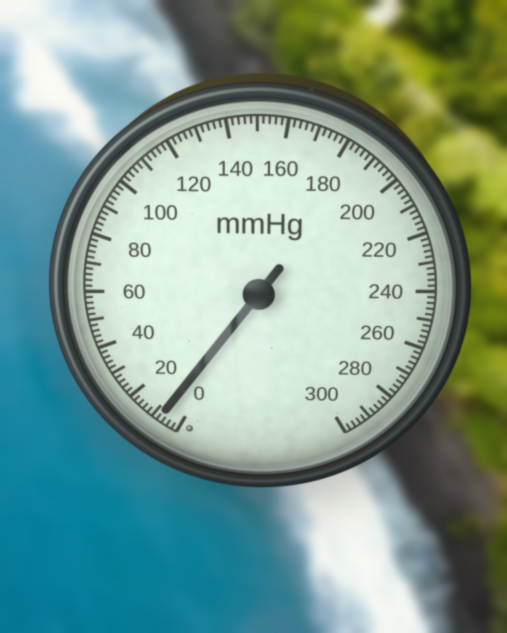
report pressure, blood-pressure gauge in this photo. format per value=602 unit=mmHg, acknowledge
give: value=8 unit=mmHg
